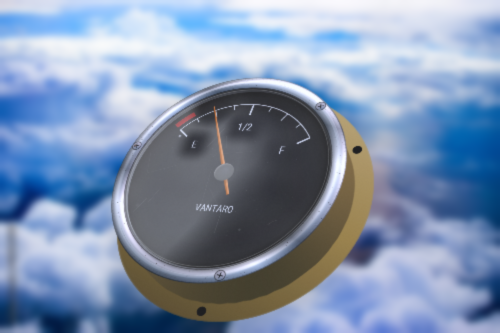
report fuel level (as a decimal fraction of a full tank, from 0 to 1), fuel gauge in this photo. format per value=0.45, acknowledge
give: value=0.25
